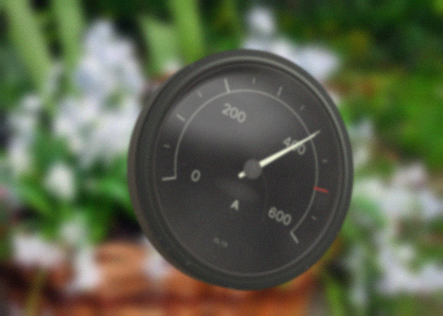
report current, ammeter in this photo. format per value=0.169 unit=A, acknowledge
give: value=400 unit=A
